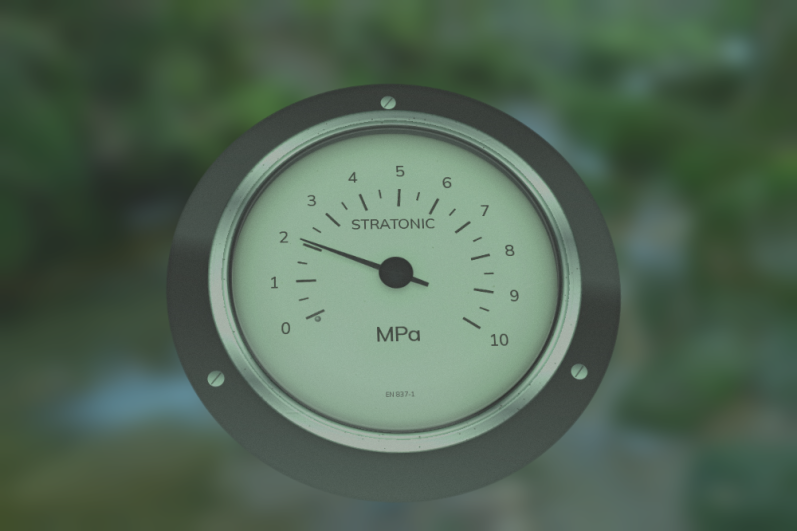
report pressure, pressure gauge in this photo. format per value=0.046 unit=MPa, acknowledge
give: value=2 unit=MPa
